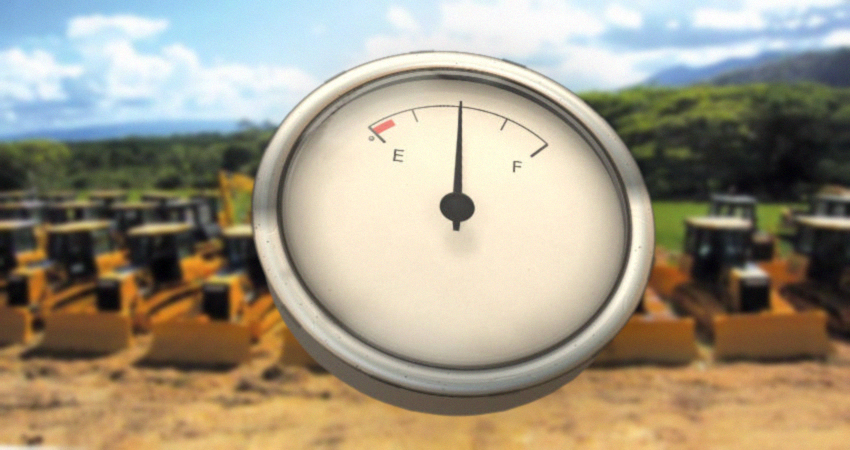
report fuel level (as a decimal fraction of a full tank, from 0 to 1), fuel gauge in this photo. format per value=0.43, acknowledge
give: value=0.5
